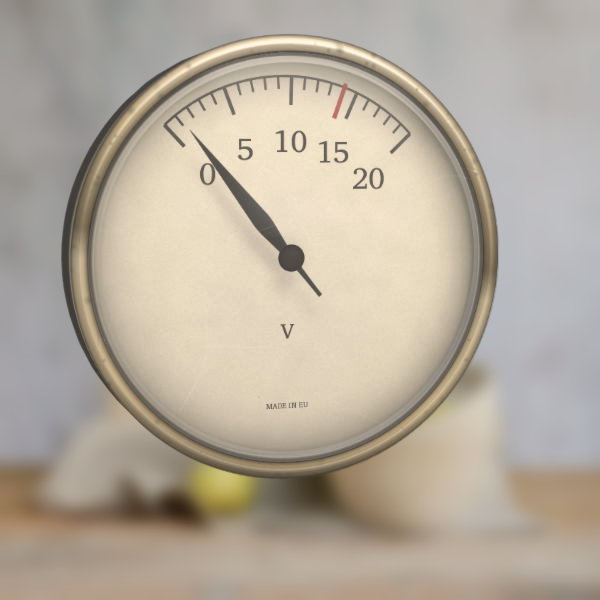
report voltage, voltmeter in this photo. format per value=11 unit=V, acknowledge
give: value=1 unit=V
